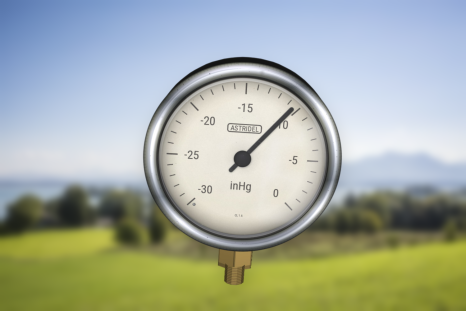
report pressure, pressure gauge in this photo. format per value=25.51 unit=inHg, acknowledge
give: value=-10.5 unit=inHg
